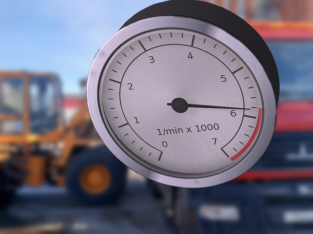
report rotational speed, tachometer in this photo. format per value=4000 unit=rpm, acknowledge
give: value=5800 unit=rpm
